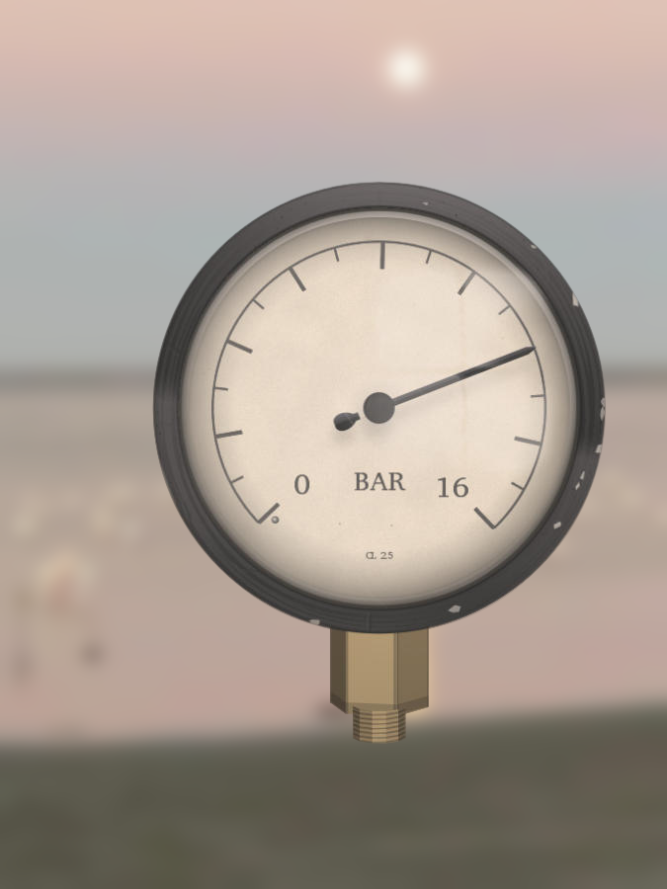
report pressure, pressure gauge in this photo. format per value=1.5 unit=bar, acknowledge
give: value=12 unit=bar
